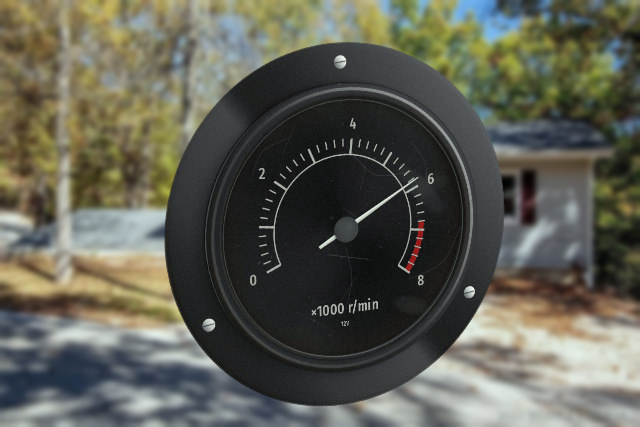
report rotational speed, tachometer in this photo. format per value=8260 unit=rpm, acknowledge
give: value=5800 unit=rpm
